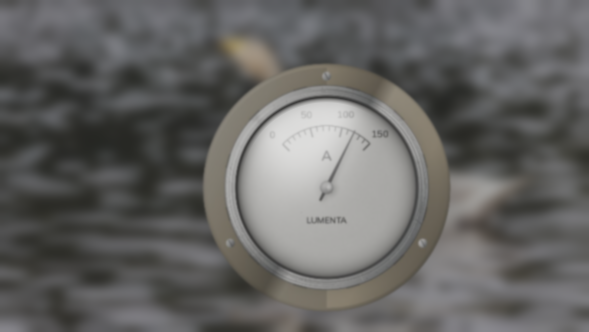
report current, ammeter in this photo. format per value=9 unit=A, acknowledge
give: value=120 unit=A
